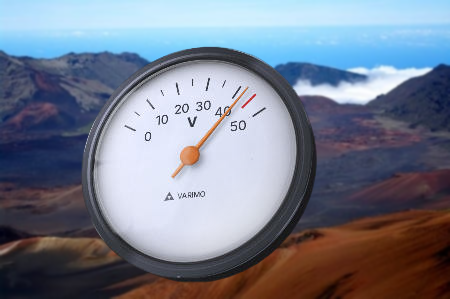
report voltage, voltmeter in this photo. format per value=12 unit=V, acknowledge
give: value=42.5 unit=V
